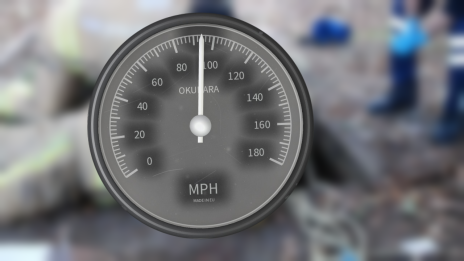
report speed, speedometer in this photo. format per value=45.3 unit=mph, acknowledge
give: value=94 unit=mph
